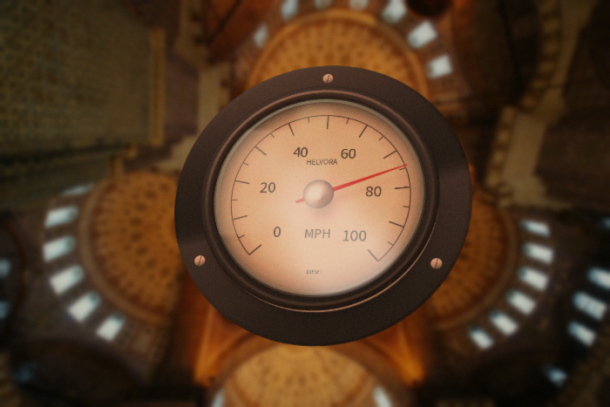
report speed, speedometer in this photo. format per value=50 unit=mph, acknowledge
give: value=75 unit=mph
